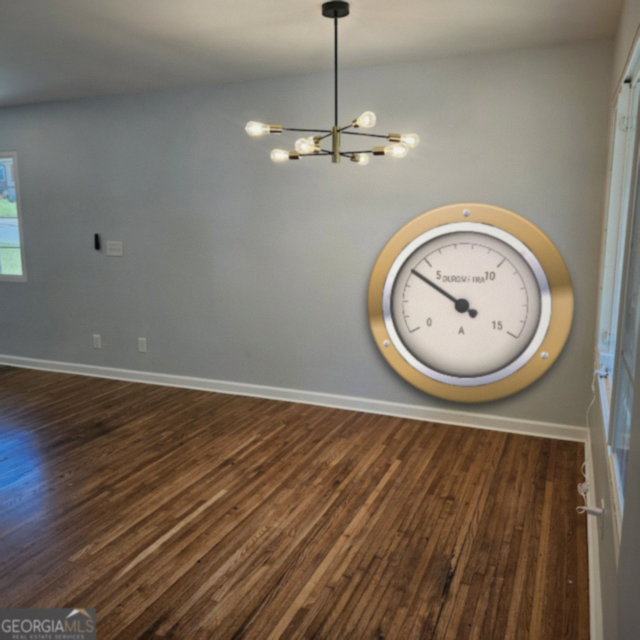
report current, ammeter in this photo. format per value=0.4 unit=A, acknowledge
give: value=4 unit=A
